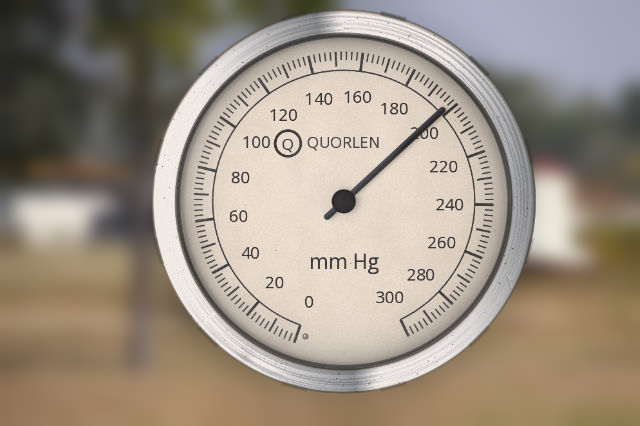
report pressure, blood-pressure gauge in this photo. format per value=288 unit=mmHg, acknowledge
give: value=198 unit=mmHg
